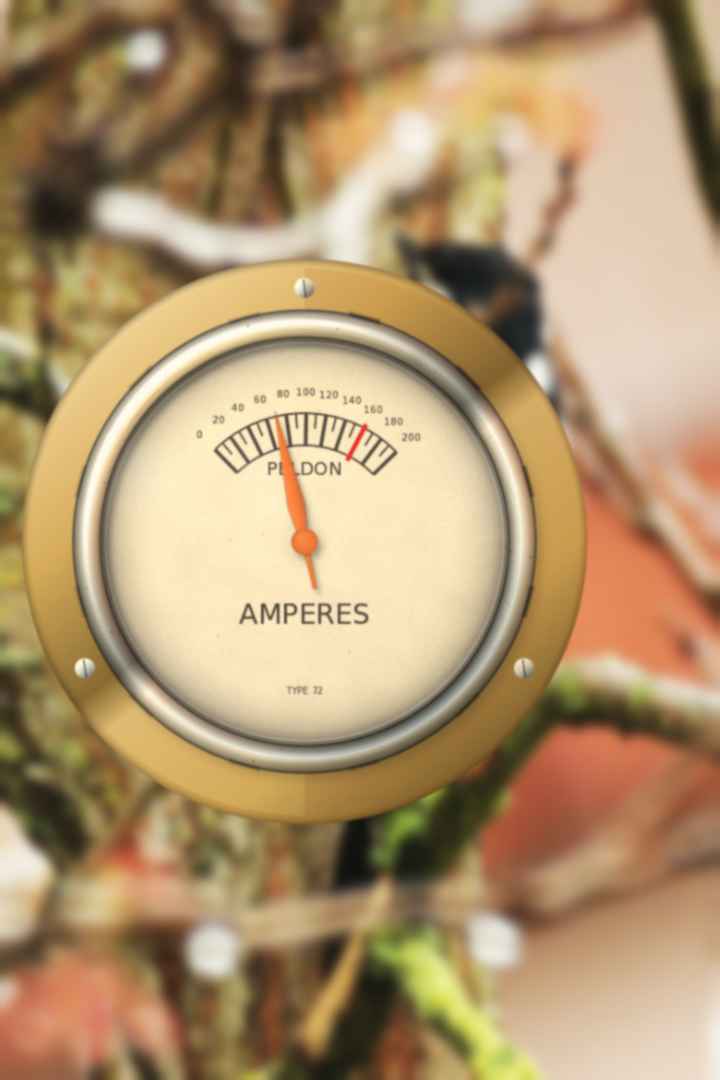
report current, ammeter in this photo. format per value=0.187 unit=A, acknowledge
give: value=70 unit=A
